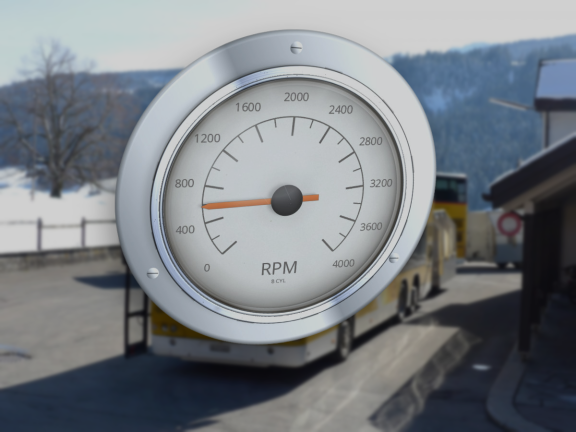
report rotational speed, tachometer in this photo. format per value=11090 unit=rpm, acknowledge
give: value=600 unit=rpm
